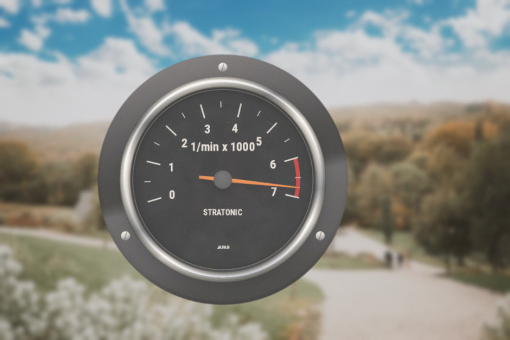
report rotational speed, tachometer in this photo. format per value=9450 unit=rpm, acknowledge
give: value=6750 unit=rpm
